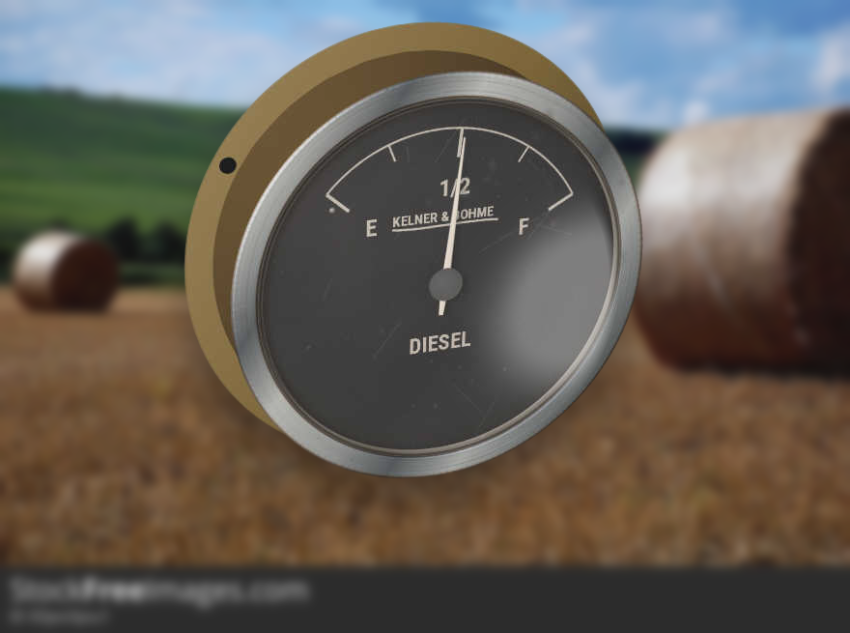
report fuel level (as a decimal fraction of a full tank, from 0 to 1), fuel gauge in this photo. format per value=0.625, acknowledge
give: value=0.5
